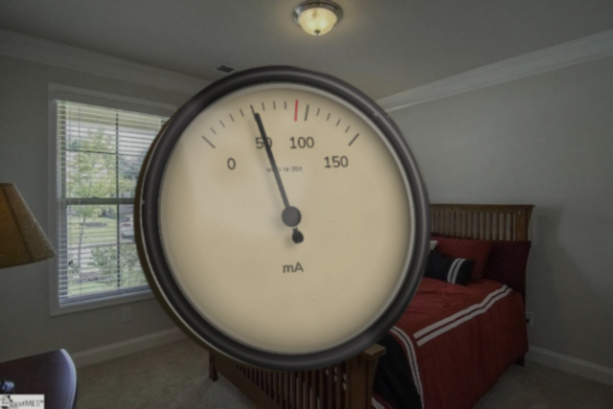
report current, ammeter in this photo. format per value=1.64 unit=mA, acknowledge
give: value=50 unit=mA
